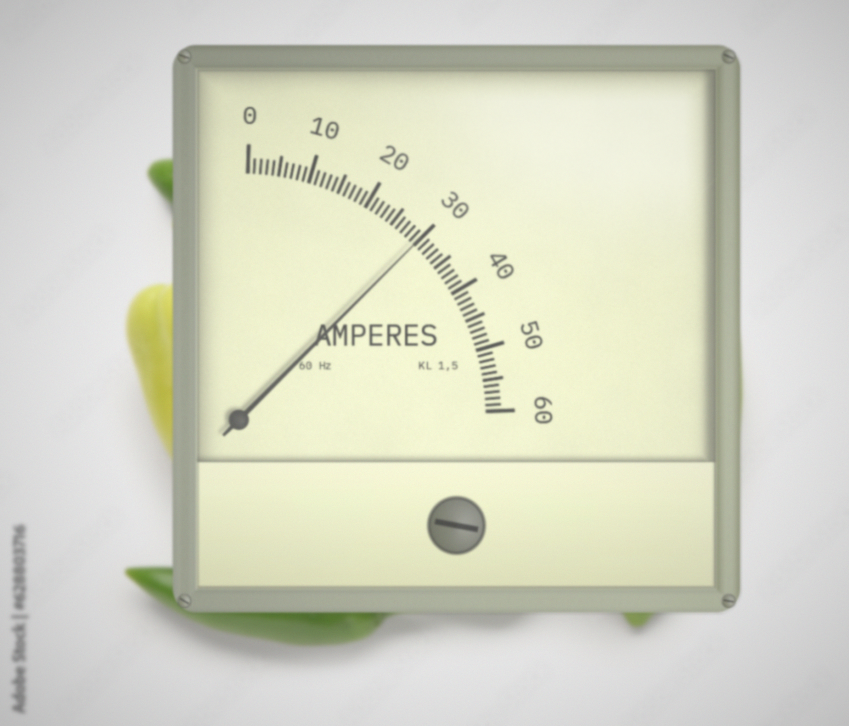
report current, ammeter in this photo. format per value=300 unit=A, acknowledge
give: value=30 unit=A
